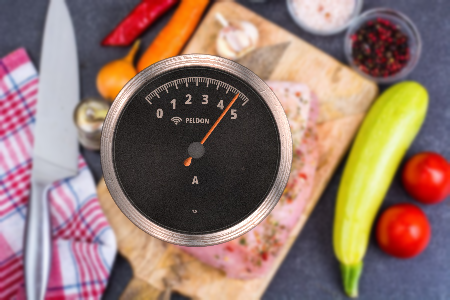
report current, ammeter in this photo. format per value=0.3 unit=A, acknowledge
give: value=4.5 unit=A
